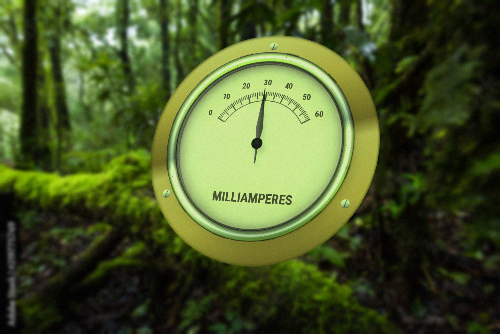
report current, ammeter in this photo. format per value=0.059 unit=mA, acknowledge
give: value=30 unit=mA
